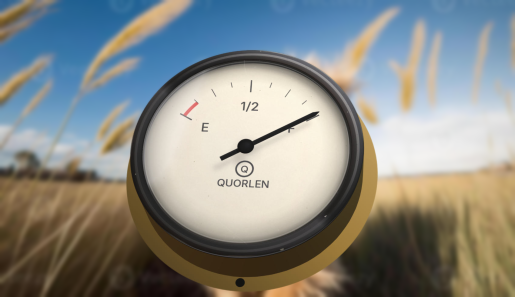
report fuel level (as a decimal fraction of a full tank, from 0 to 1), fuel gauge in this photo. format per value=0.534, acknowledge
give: value=1
